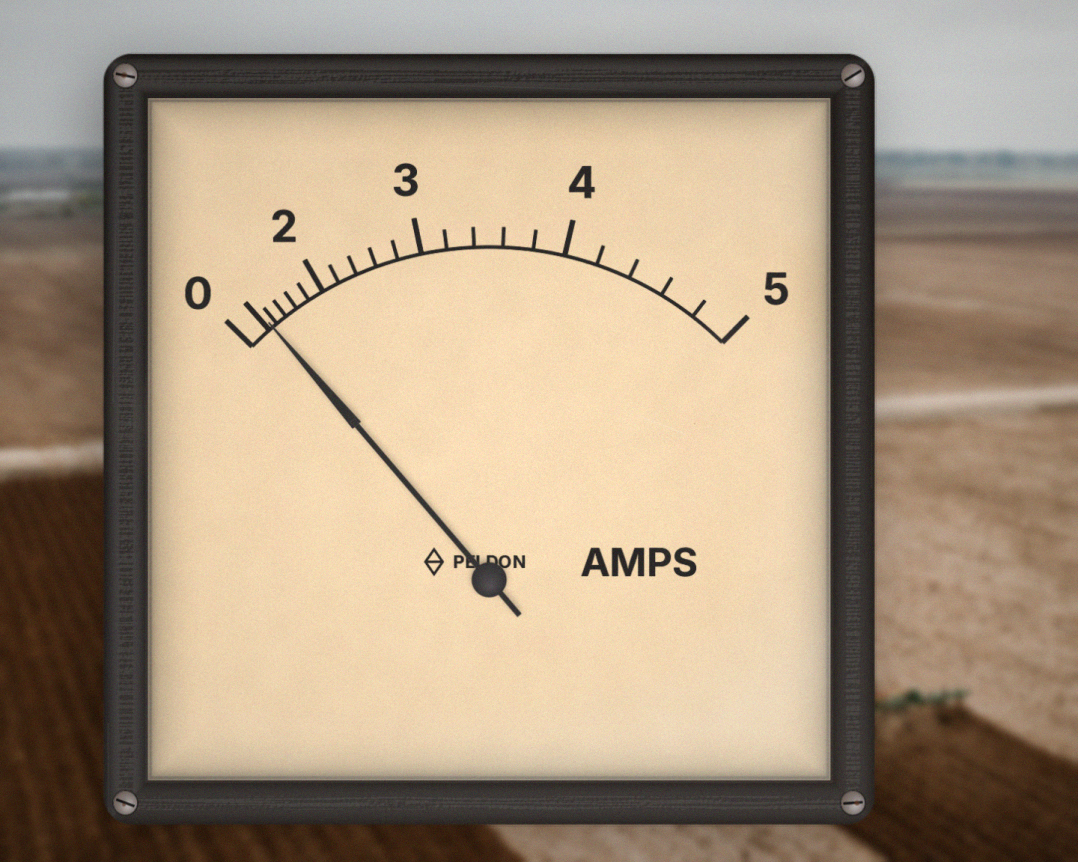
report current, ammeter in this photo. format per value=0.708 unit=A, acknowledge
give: value=1.1 unit=A
